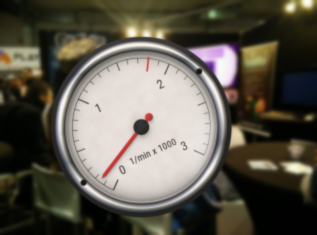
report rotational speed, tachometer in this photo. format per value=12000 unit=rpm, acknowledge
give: value=150 unit=rpm
